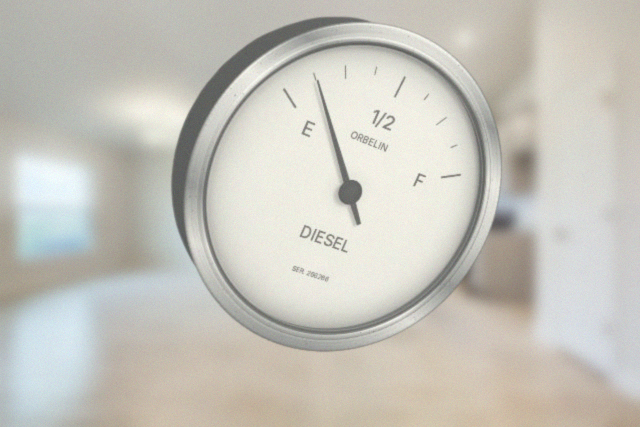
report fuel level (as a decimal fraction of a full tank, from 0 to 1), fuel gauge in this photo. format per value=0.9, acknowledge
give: value=0.125
